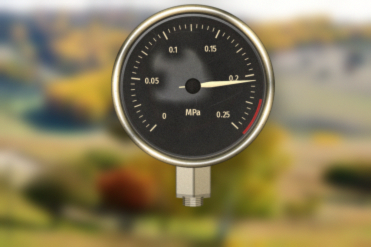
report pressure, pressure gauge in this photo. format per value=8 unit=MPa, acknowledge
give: value=0.205 unit=MPa
